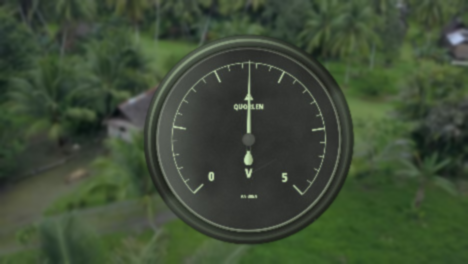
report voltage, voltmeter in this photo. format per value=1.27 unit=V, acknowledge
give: value=2.5 unit=V
